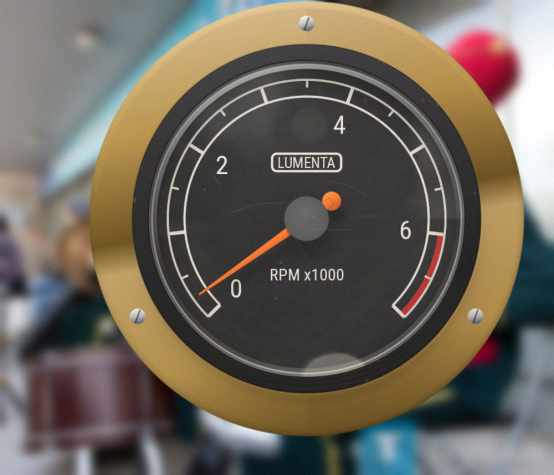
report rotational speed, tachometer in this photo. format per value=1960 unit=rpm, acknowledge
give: value=250 unit=rpm
